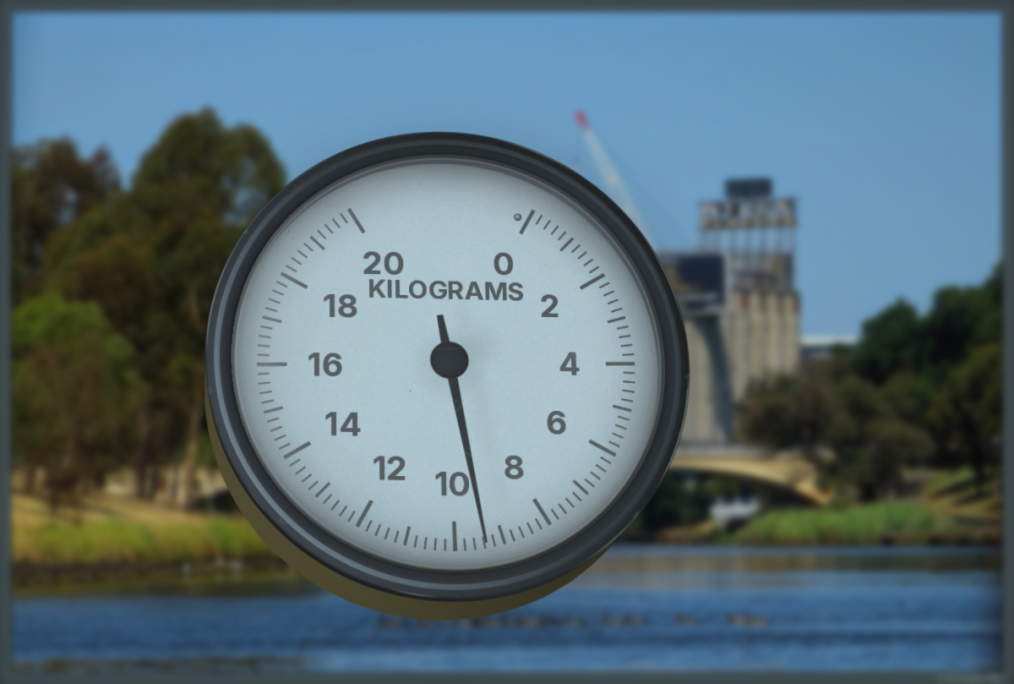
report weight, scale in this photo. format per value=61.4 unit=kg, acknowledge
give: value=9.4 unit=kg
